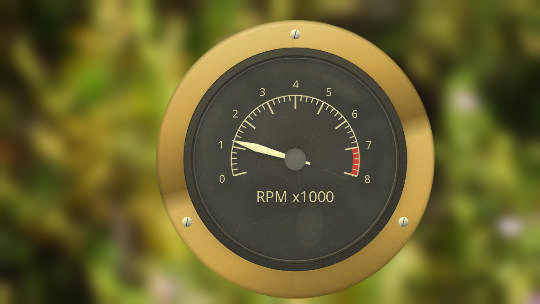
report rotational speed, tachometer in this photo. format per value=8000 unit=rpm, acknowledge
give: value=1200 unit=rpm
